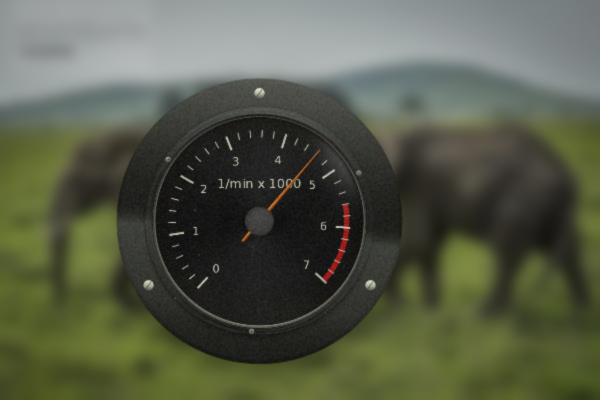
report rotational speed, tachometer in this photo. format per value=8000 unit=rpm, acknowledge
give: value=4600 unit=rpm
